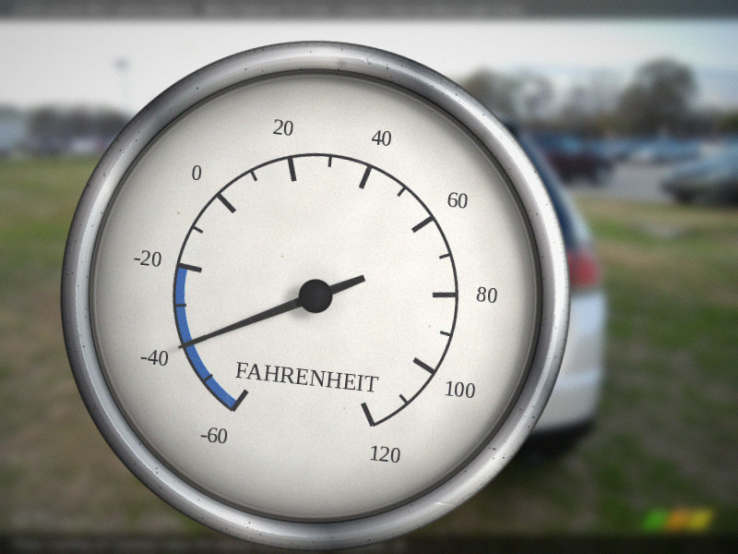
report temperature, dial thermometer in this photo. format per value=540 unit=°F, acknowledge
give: value=-40 unit=°F
